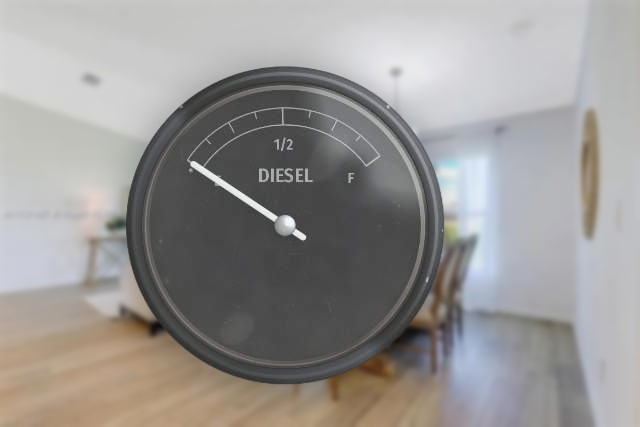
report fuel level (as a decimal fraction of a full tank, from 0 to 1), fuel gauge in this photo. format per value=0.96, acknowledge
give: value=0
